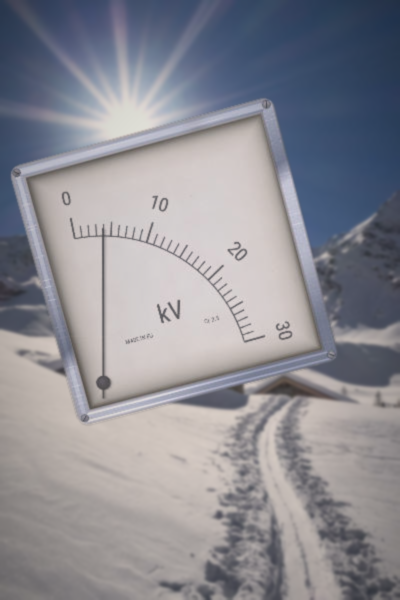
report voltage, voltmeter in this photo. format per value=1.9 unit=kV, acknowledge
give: value=4 unit=kV
